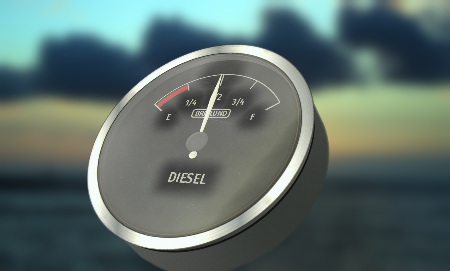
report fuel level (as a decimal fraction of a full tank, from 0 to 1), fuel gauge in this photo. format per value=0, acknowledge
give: value=0.5
